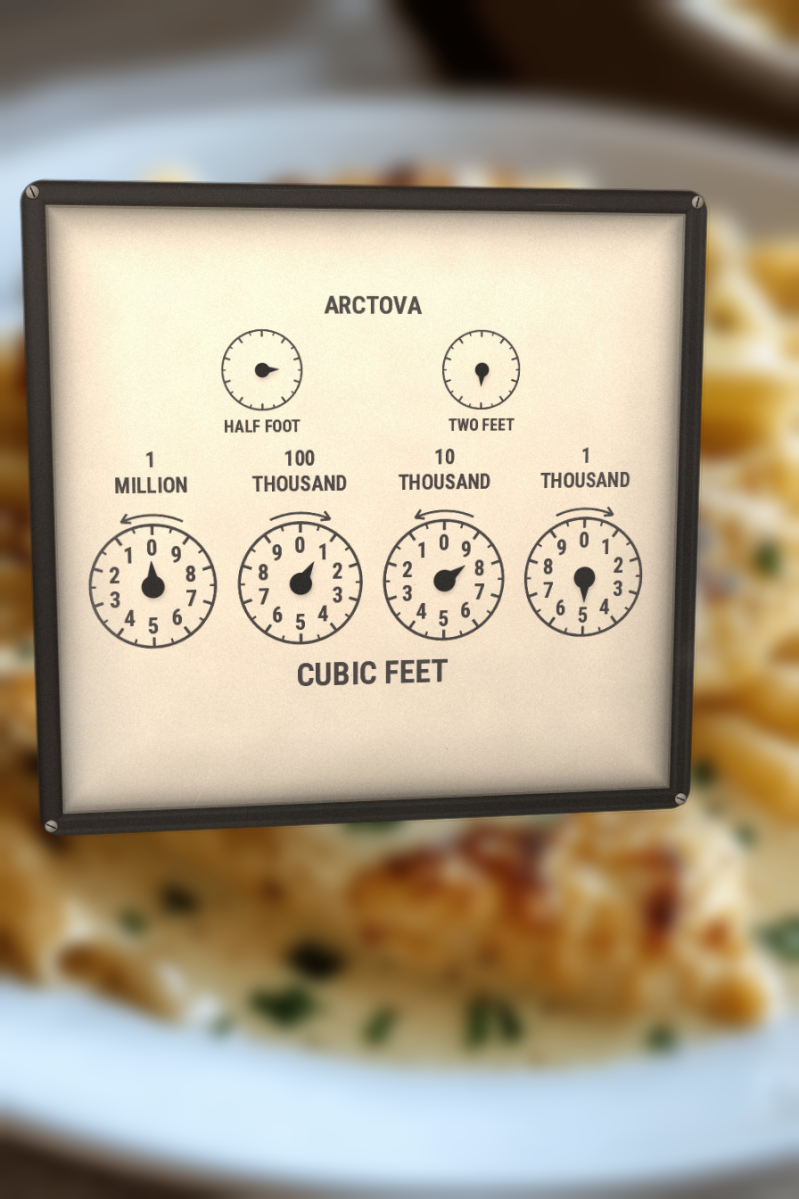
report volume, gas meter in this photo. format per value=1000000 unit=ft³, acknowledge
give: value=8500 unit=ft³
